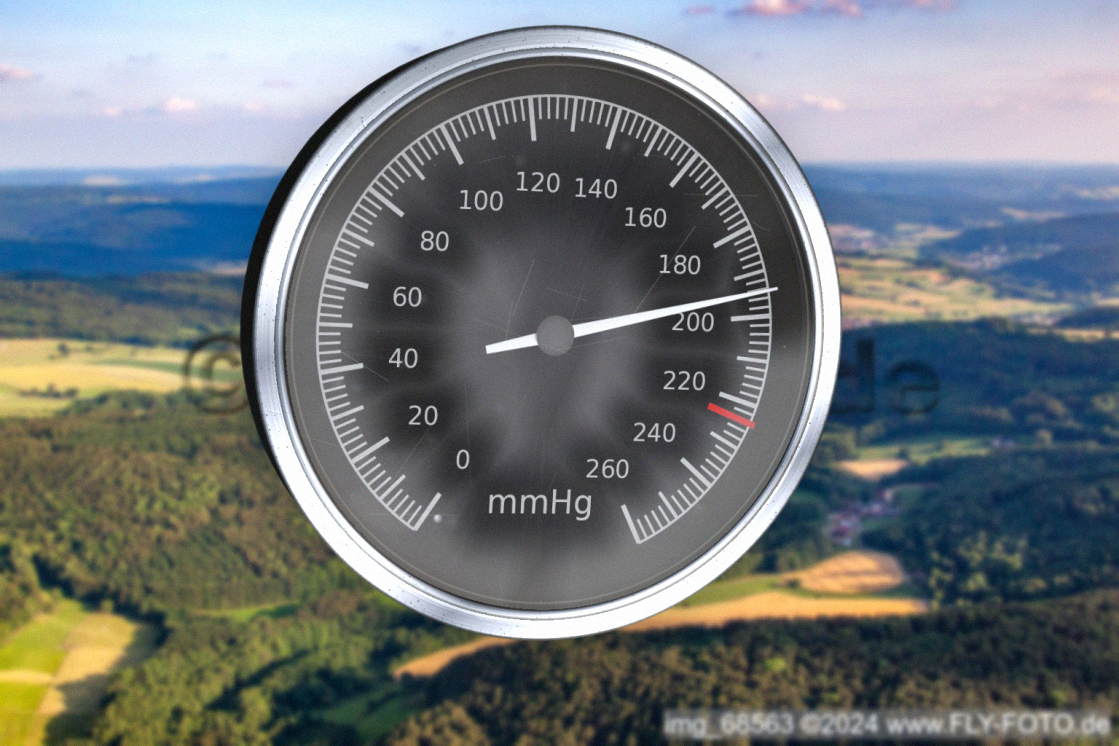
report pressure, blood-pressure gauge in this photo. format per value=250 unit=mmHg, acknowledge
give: value=194 unit=mmHg
